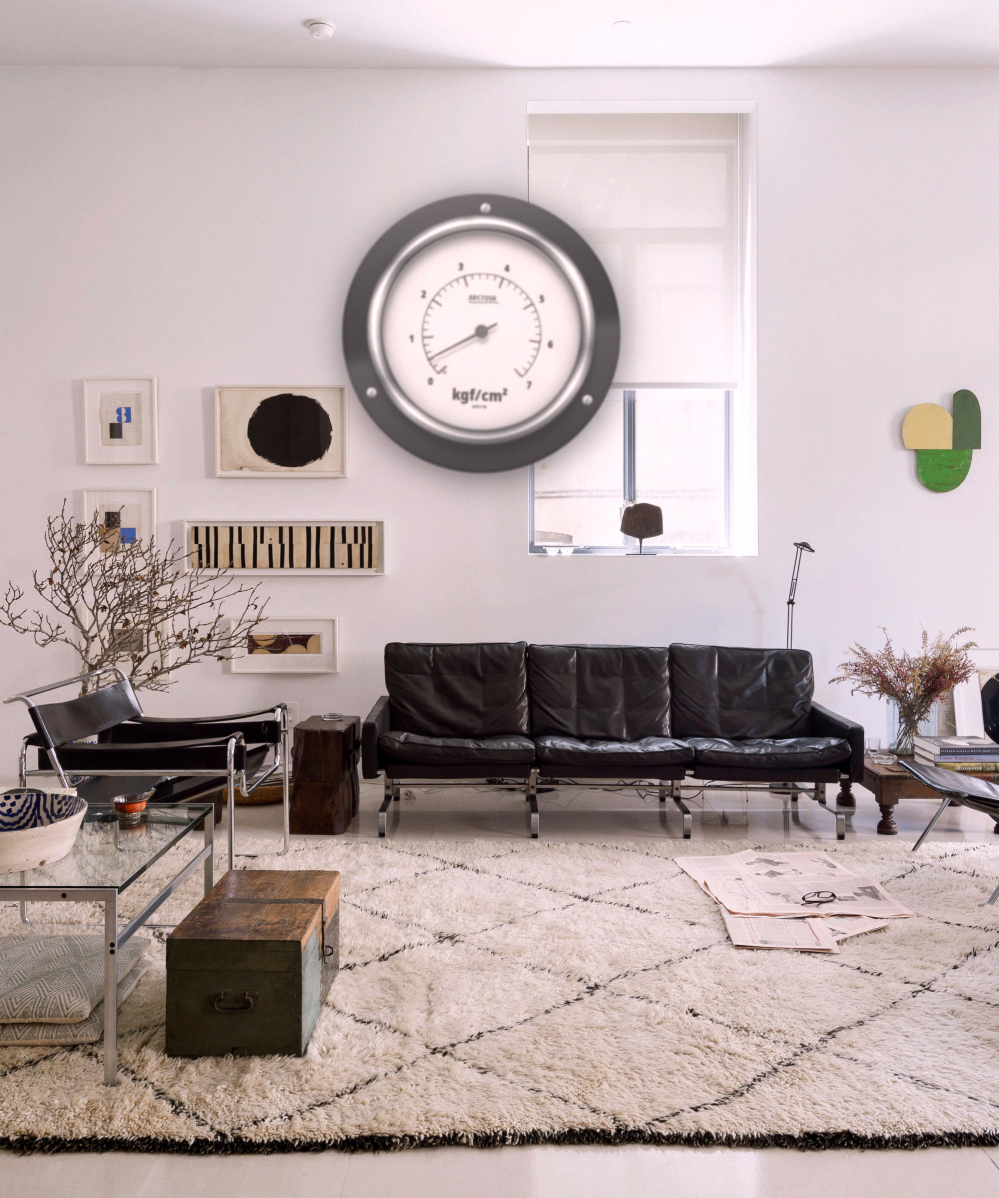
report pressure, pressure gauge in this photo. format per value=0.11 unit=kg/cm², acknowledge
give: value=0.4 unit=kg/cm²
